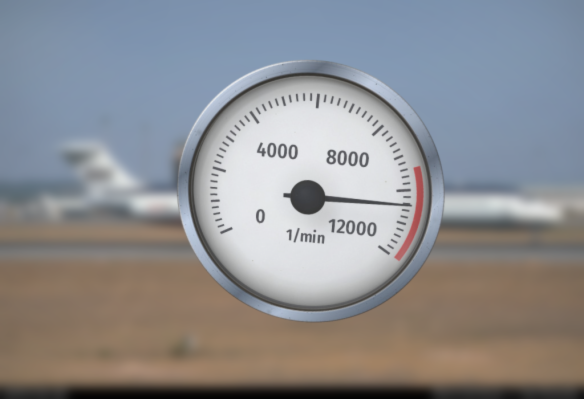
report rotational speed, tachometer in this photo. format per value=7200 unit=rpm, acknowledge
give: value=10400 unit=rpm
